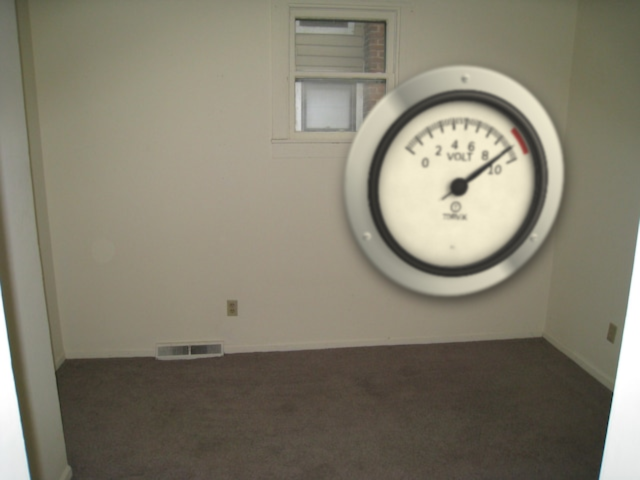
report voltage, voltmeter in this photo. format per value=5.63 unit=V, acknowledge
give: value=9 unit=V
